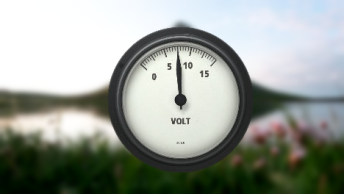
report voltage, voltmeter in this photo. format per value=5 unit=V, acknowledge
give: value=7.5 unit=V
